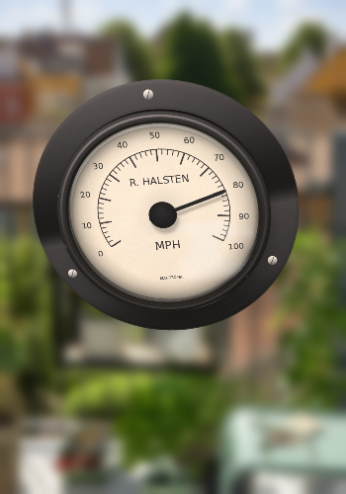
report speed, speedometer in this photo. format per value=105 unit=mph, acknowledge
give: value=80 unit=mph
